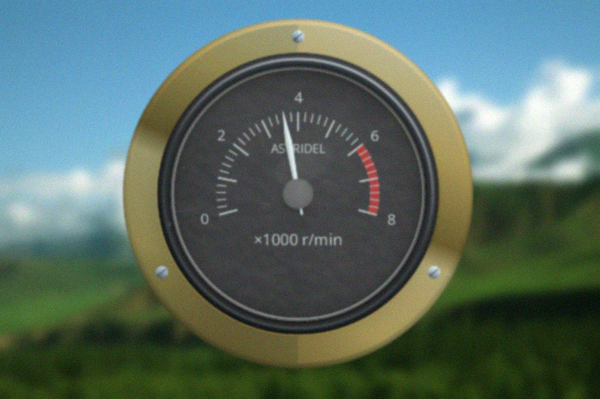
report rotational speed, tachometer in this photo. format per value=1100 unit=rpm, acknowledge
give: value=3600 unit=rpm
